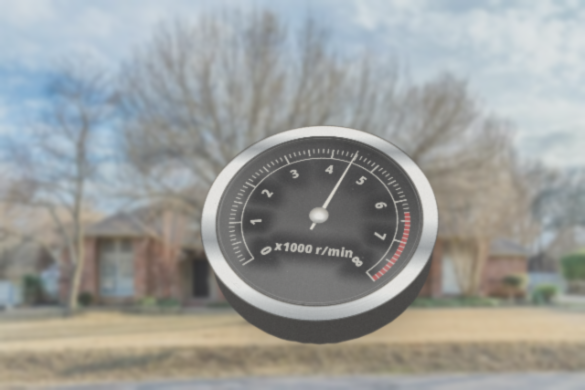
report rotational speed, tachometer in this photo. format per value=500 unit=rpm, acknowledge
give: value=4500 unit=rpm
